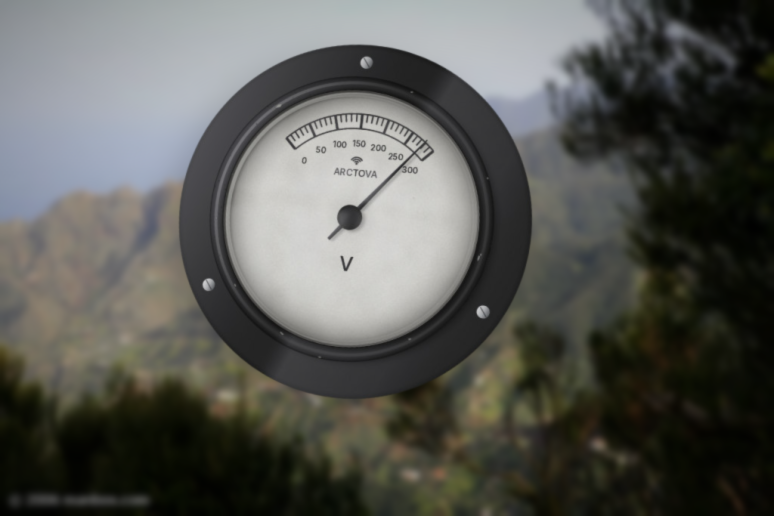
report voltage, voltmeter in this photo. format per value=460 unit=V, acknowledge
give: value=280 unit=V
